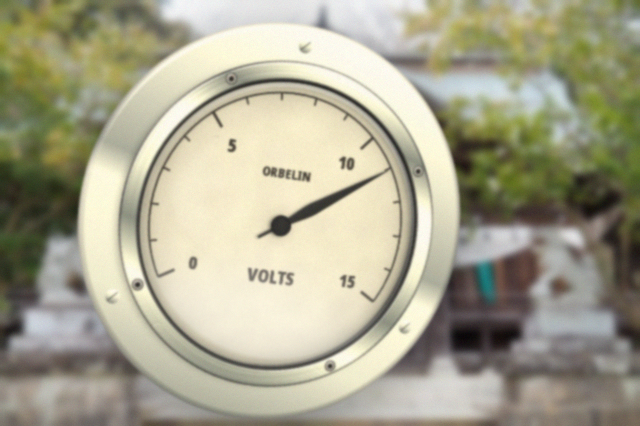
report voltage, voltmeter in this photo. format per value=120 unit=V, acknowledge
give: value=11 unit=V
